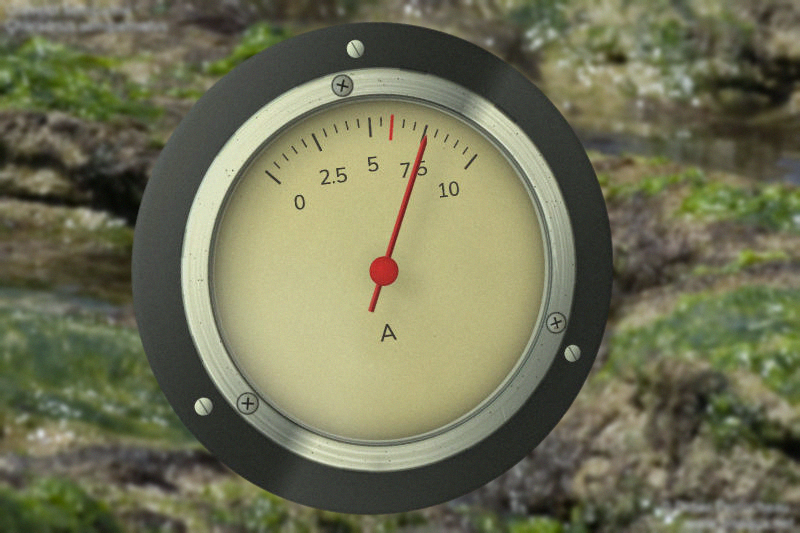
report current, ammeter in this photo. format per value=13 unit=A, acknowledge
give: value=7.5 unit=A
